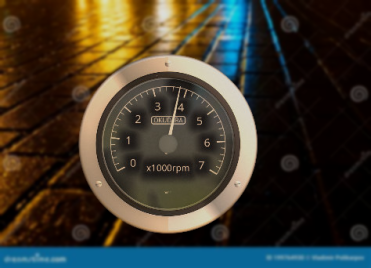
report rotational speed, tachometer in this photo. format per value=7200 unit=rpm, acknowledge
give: value=3800 unit=rpm
